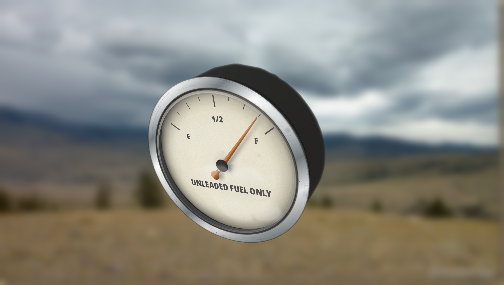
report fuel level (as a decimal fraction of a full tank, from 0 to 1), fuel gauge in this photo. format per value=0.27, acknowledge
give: value=0.875
